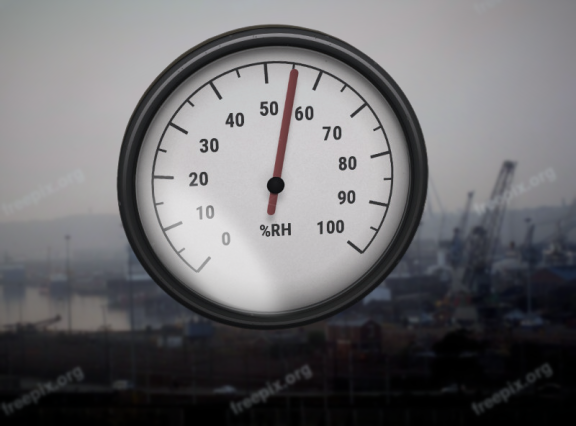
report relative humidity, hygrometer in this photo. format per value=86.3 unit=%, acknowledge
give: value=55 unit=%
